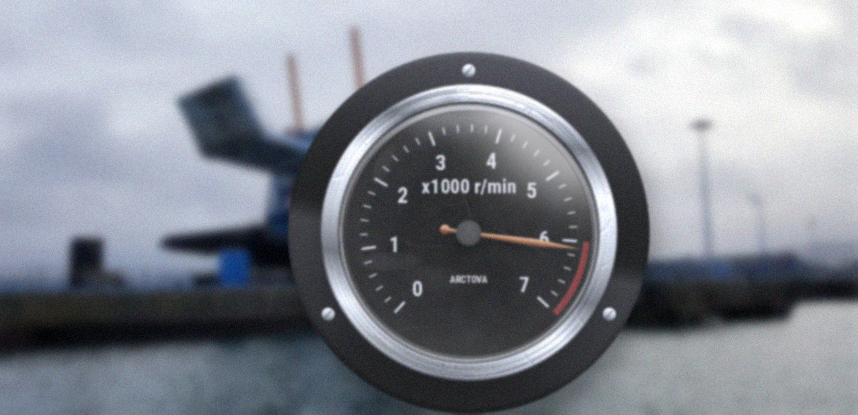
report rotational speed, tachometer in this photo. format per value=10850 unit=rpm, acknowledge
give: value=6100 unit=rpm
